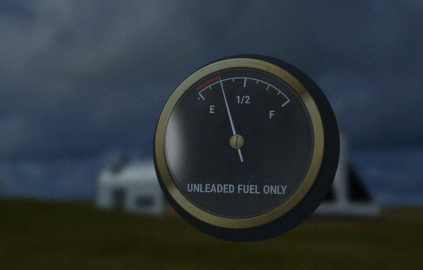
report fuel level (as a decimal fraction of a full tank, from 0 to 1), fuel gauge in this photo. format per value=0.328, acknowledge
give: value=0.25
